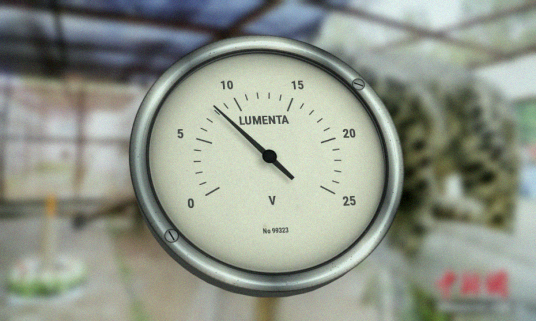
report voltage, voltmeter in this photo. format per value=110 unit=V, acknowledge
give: value=8 unit=V
